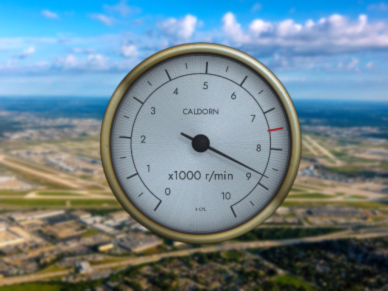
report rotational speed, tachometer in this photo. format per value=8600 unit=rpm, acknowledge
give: value=8750 unit=rpm
